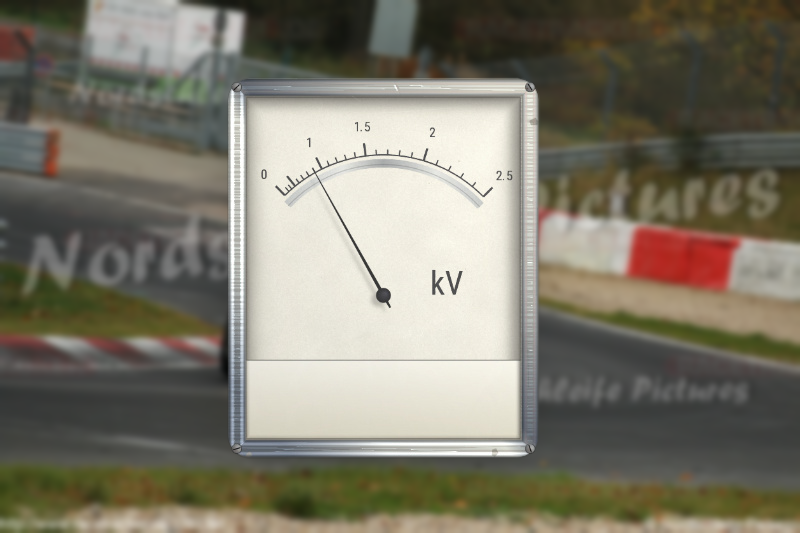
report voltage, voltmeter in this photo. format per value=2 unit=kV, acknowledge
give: value=0.9 unit=kV
